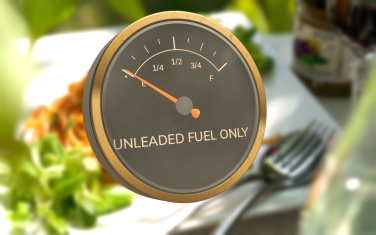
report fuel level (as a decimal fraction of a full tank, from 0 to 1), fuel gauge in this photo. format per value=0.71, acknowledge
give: value=0
